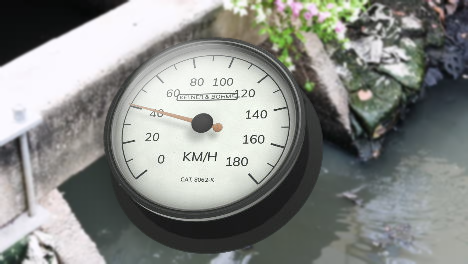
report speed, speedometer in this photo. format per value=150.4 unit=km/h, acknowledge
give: value=40 unit=km/h
